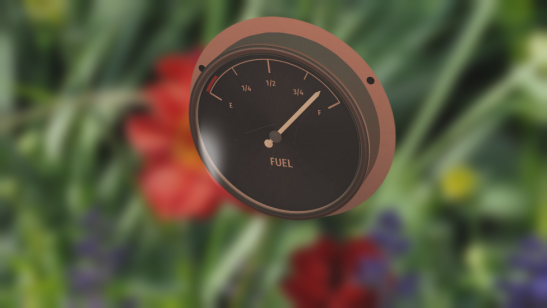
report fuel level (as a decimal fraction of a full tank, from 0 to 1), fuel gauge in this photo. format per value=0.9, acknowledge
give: value=0.875
